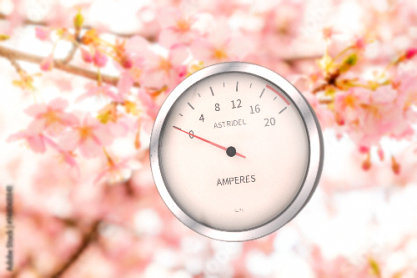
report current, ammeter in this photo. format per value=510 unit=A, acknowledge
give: value=0 unit=A
